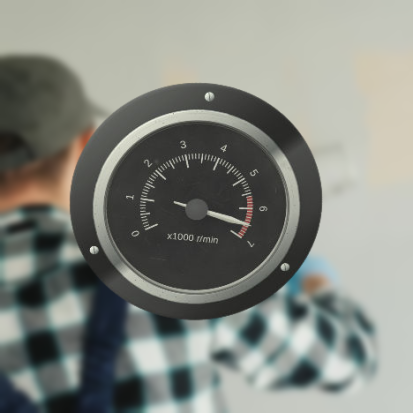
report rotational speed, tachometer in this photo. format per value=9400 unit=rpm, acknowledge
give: value=6500 unit=rpm
